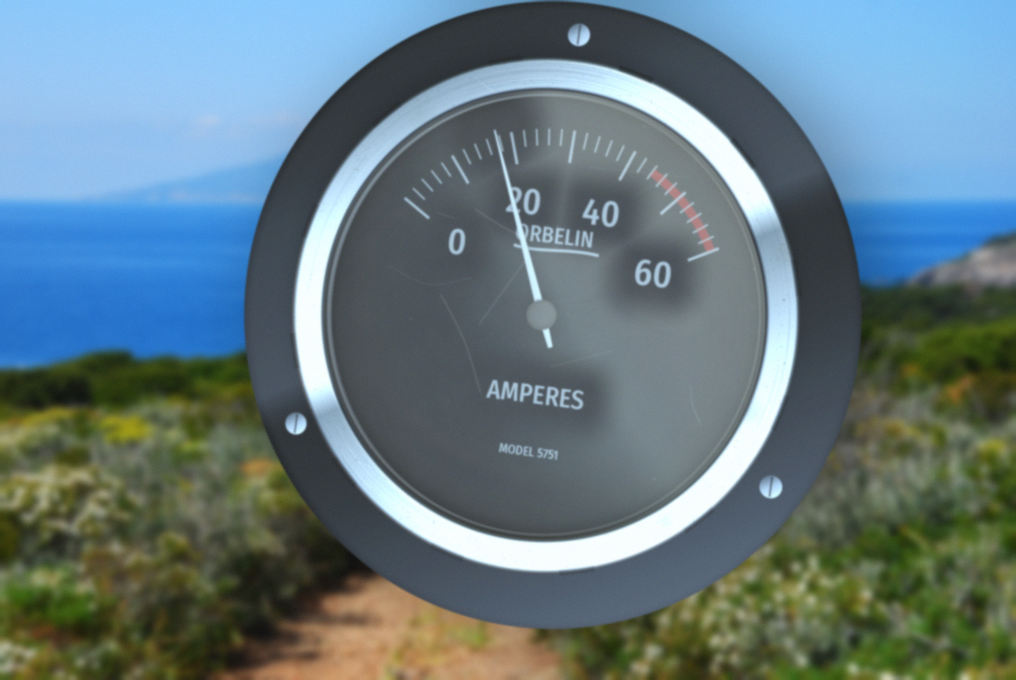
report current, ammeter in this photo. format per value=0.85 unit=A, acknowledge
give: value=18 unit=A
